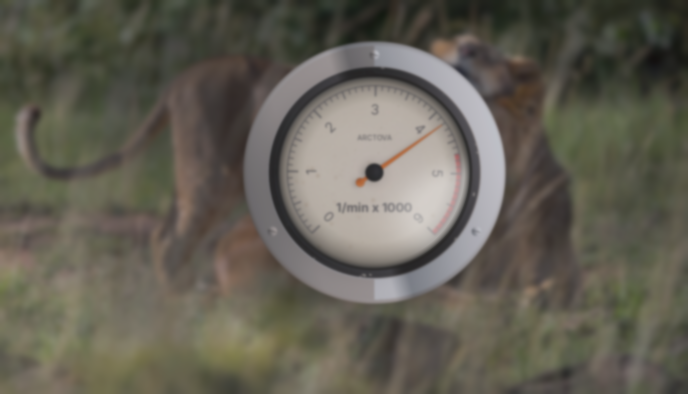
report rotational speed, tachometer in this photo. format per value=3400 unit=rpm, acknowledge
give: value=4200 unit=rpm
